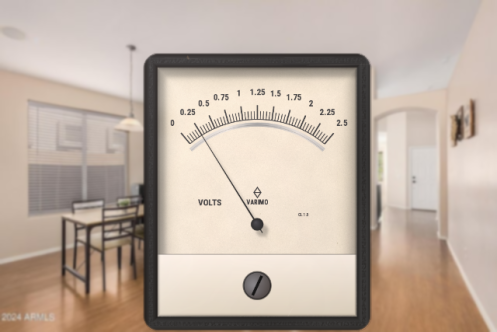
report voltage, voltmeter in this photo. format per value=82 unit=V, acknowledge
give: value=0.25 unit=V
